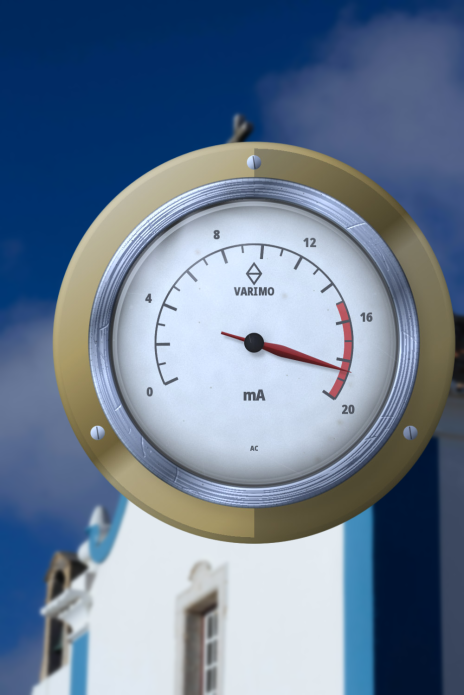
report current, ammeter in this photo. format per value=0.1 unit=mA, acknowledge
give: value=18.5 unit=mA
